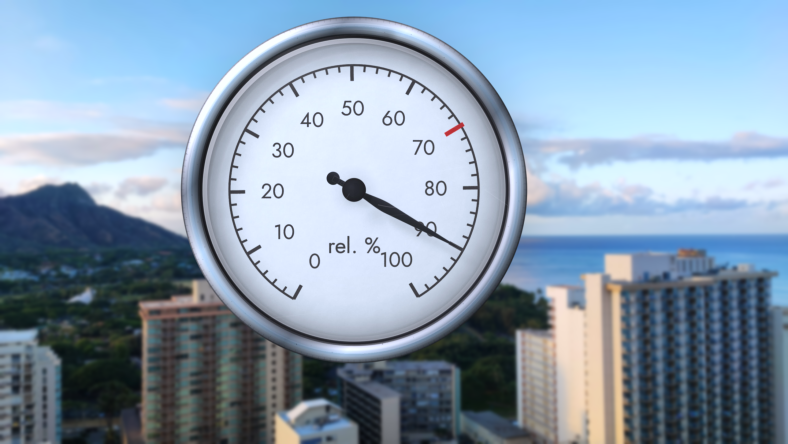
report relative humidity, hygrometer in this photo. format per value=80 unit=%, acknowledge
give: value=90 unit=%
